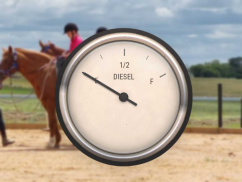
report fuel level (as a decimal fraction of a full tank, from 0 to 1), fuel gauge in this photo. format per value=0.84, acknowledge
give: value=0
